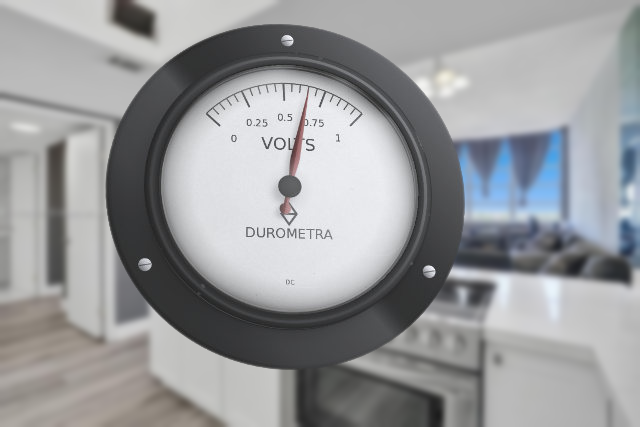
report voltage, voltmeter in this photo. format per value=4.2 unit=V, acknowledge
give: value=0.65 unit=V
